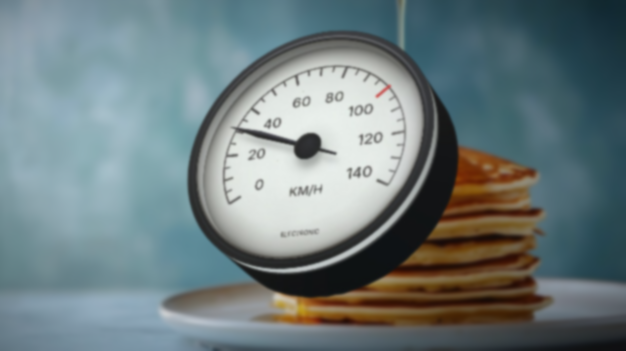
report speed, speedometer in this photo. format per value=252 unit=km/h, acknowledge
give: value=30 unit=km/h
